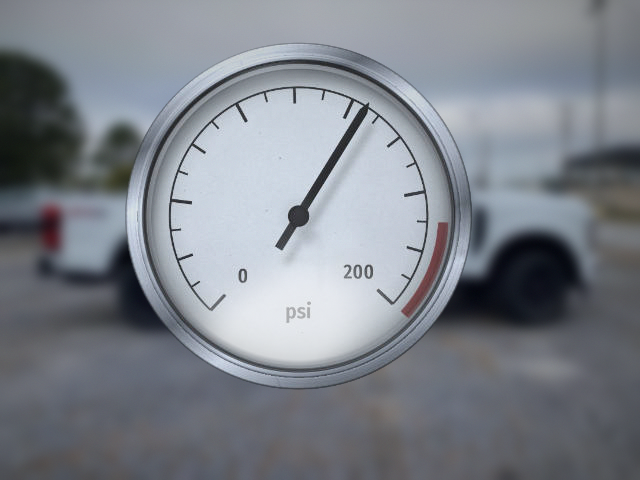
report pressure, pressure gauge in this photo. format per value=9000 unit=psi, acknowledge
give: value=125 unit=psi
